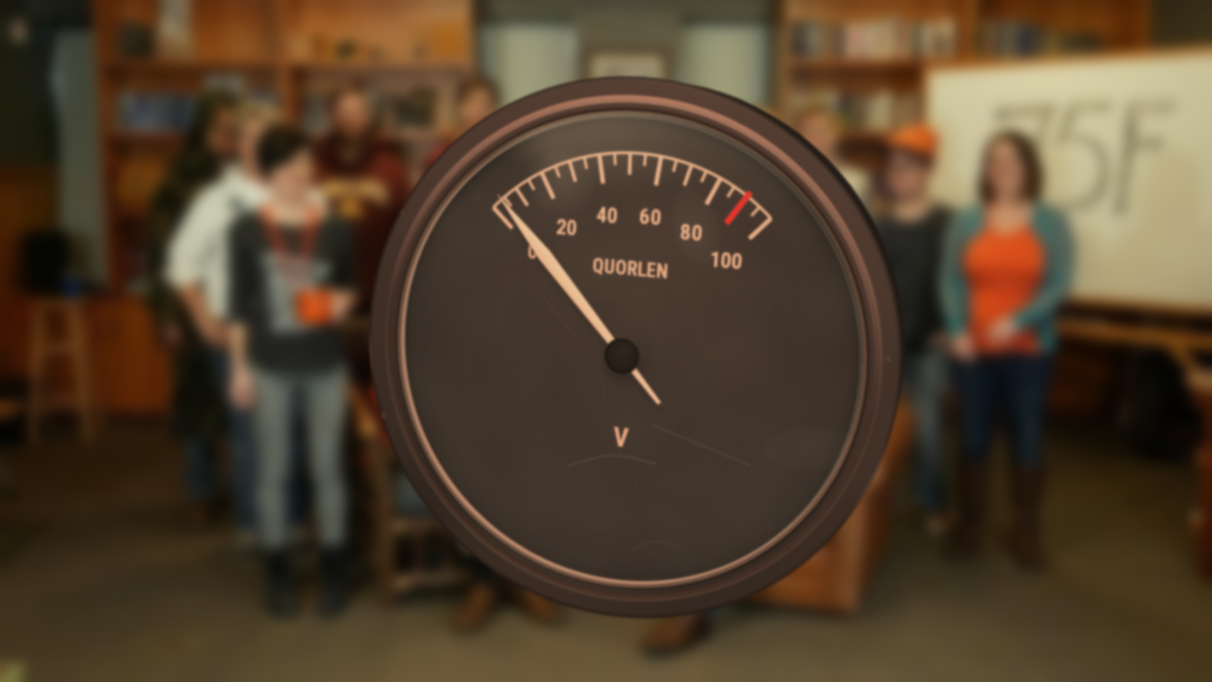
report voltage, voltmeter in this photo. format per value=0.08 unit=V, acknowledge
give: value=5 unit=V
